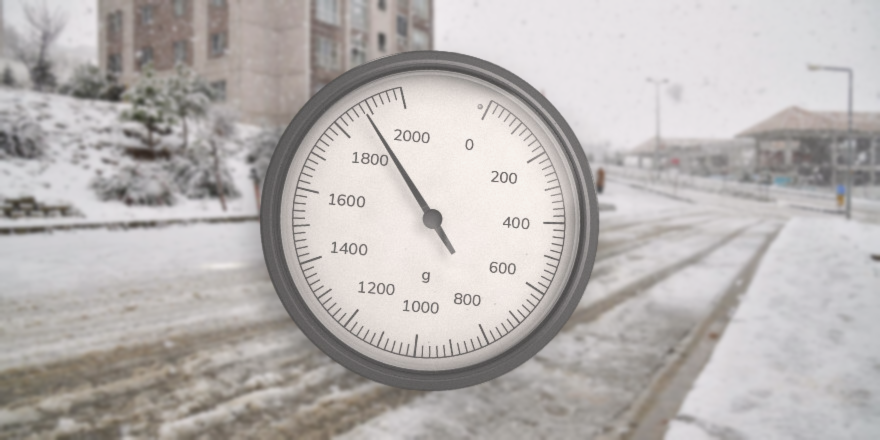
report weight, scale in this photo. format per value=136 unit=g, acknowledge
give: value=1880 unit=g
